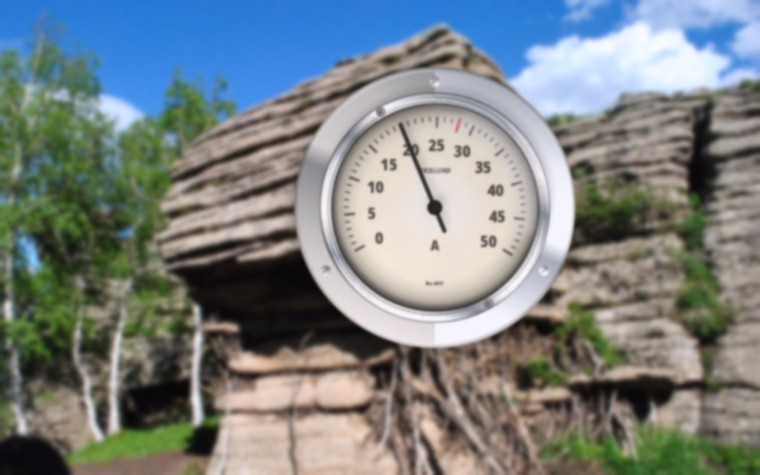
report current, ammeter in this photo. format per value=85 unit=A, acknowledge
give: value=20 unit=A
